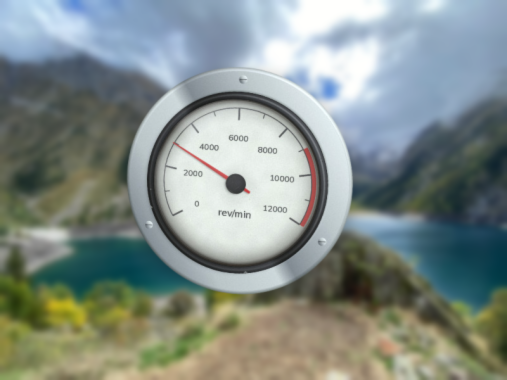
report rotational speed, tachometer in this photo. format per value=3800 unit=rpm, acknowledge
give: value=3000 unit=rpm
